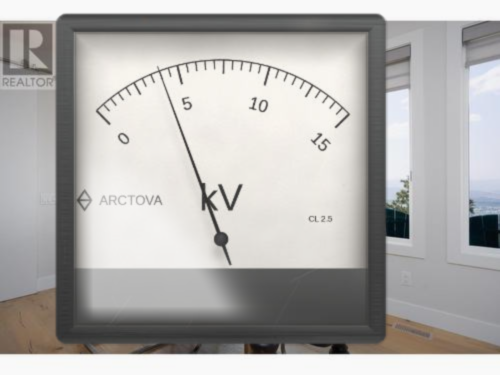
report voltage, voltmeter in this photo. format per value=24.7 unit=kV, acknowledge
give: value=4 unit=kV
